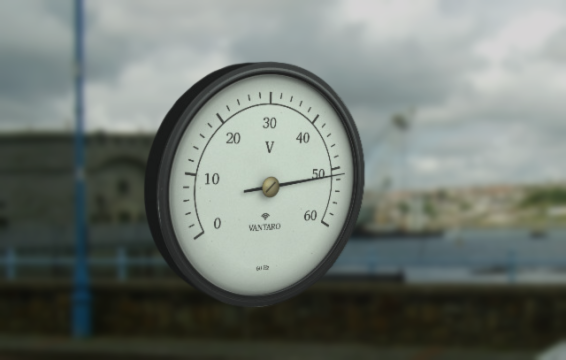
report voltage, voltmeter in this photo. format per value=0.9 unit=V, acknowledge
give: value=51 unit=V
